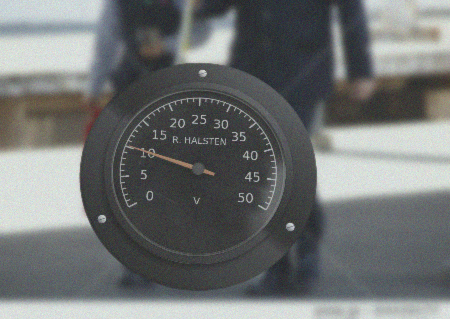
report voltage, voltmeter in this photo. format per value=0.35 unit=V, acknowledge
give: value=10 unit=V
